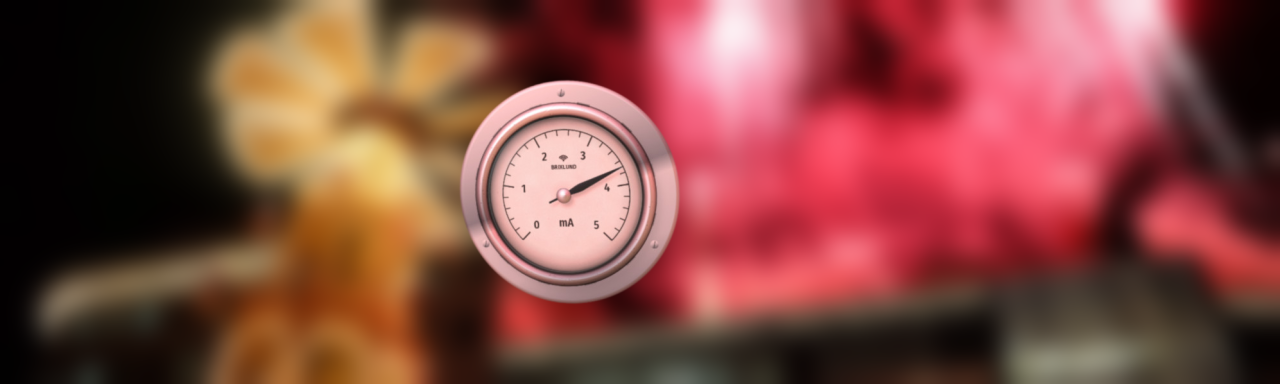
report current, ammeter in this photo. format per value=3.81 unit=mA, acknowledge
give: value=3.7 unit=mA
